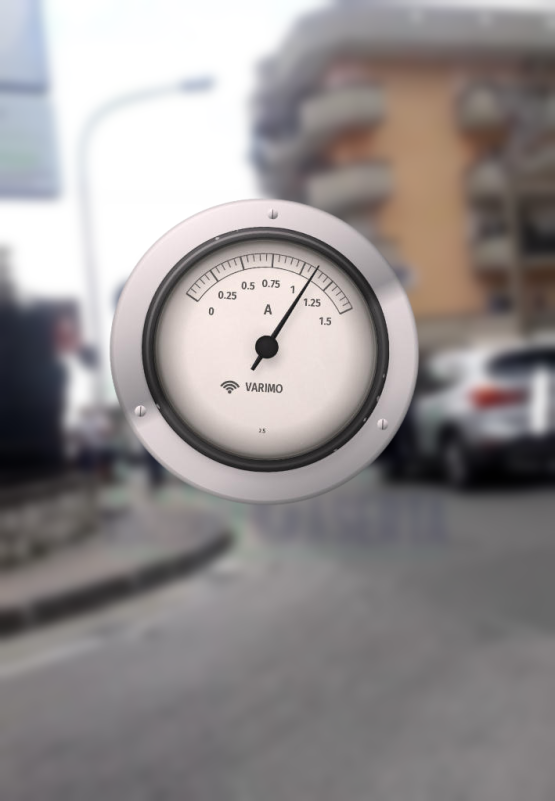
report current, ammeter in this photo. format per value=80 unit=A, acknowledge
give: value=1.1 unit=A
